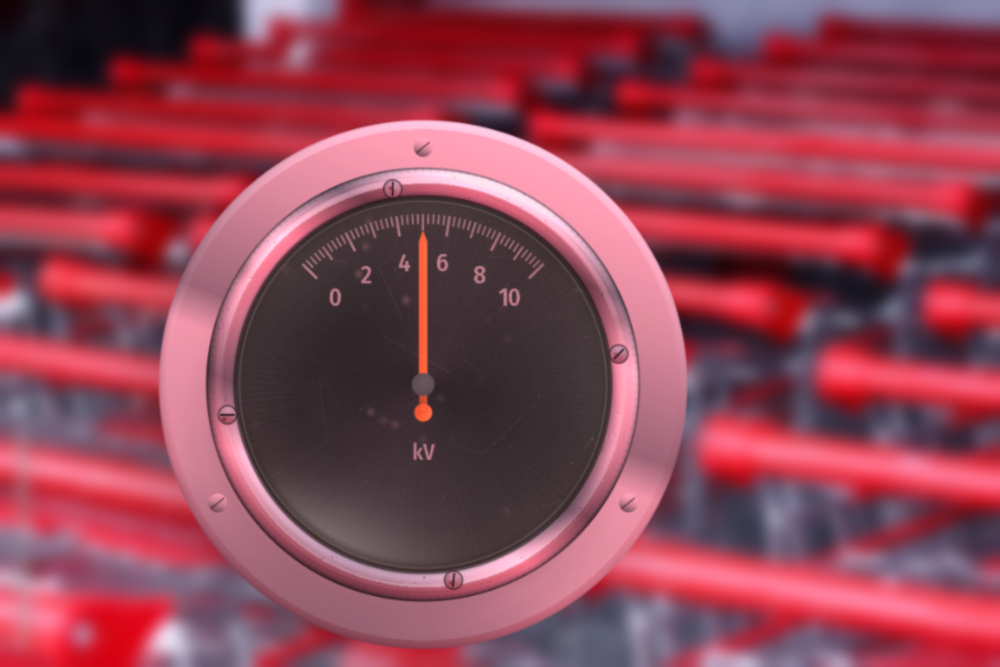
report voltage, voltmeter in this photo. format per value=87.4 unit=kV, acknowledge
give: value=5 unit=kV
